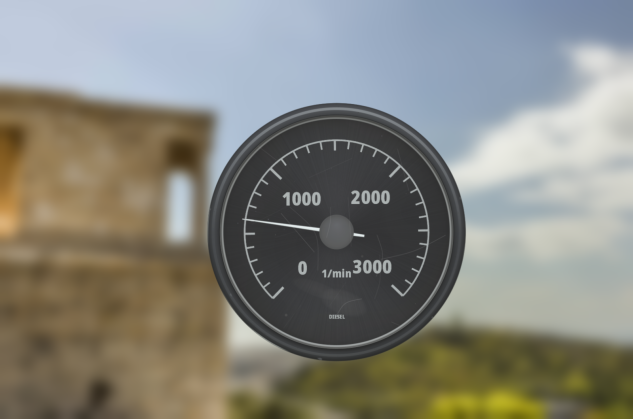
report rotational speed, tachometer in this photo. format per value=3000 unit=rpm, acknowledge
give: value=600 unit=rpm
